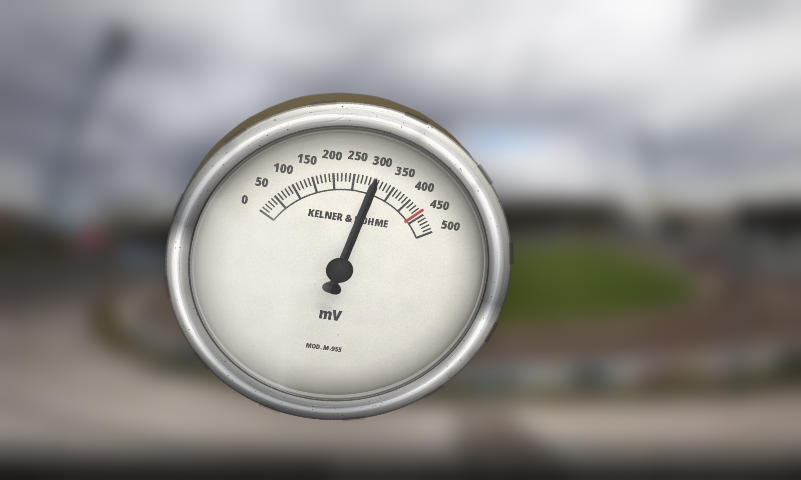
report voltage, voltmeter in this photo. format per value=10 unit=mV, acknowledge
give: value=300 unit=mV
